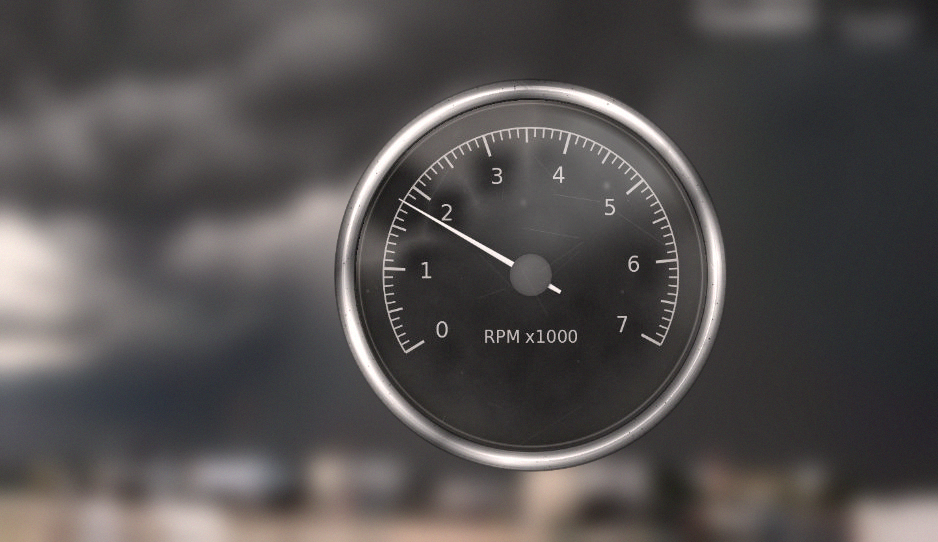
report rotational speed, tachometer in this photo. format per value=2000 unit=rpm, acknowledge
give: value=1800 unit=rpm
